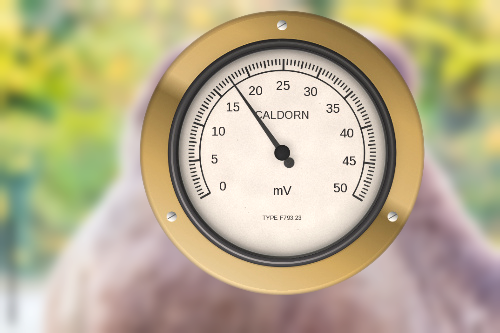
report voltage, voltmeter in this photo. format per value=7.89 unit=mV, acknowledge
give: value=17.5 unit=mV
